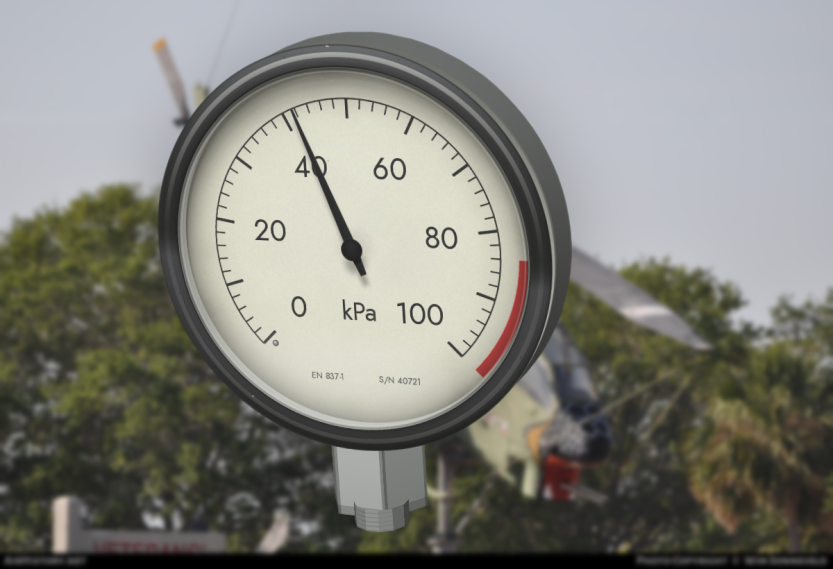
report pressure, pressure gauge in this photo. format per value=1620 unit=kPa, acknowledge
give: value=42 unit=kPa
